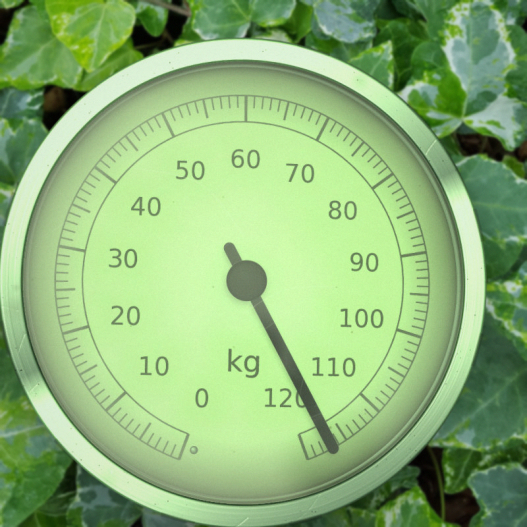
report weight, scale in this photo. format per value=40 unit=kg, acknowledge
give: value=117 unit=kg
